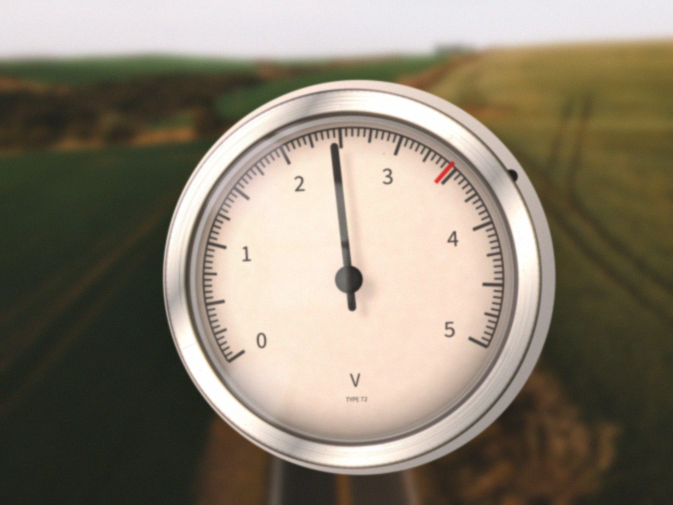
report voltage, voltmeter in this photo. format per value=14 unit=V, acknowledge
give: value=2.45 unit=V
